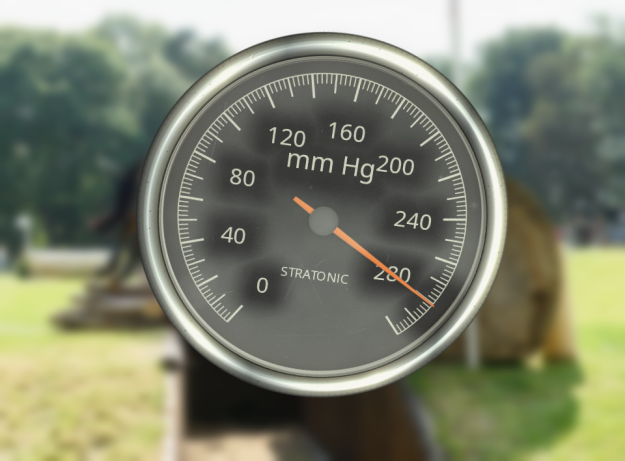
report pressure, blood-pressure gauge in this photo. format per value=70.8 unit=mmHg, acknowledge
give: value=280 unit=mmHg
